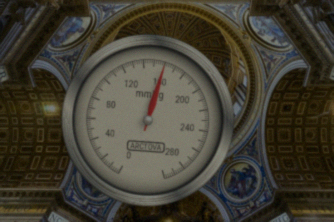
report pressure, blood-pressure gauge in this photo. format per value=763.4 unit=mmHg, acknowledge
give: value=160 unit=mmHg
